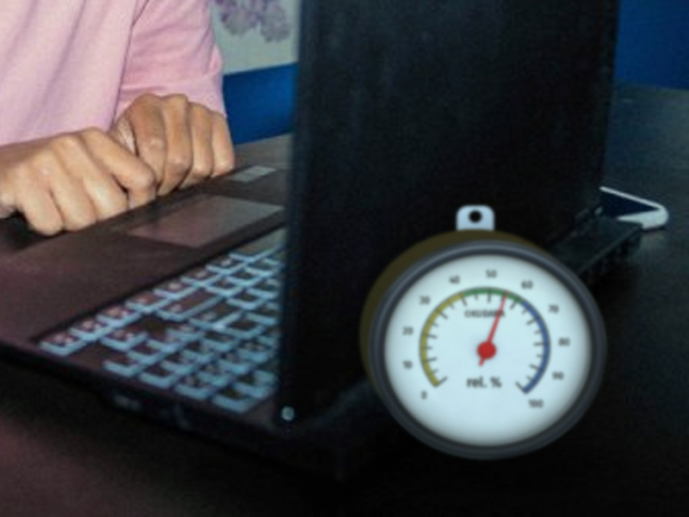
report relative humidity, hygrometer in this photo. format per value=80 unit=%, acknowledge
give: value=55 unit=%
